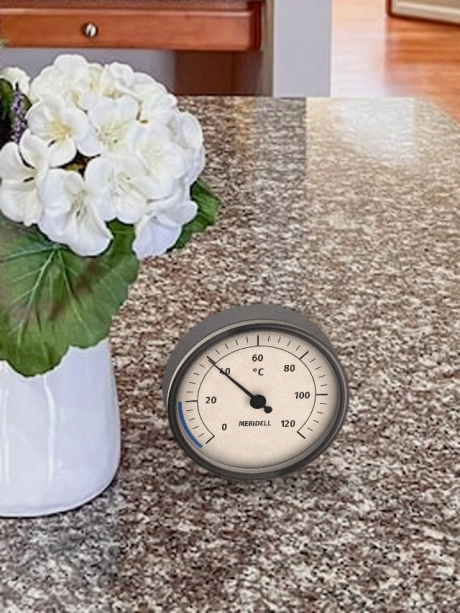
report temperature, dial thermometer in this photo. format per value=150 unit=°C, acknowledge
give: value=40 unit=°C
